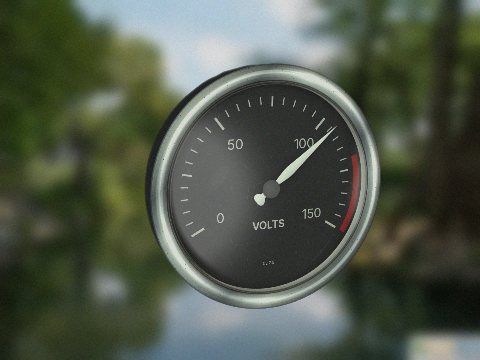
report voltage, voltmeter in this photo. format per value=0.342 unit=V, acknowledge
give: value=105 unit=V
